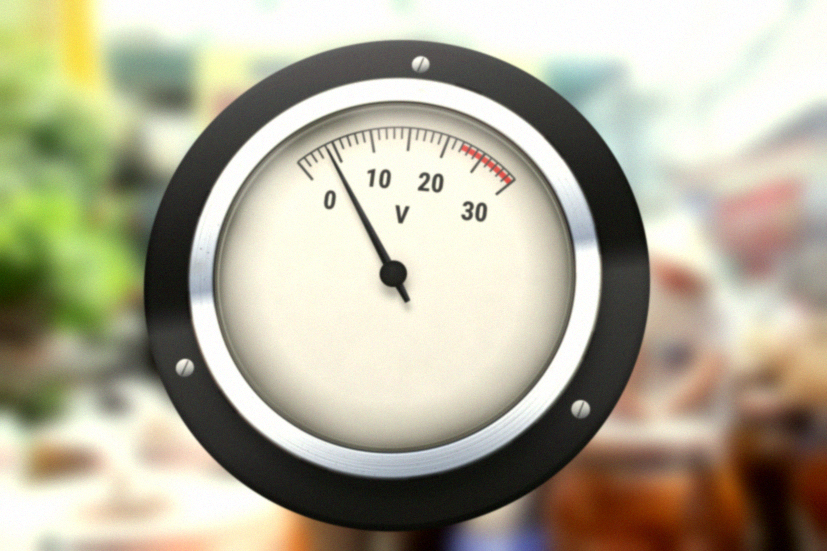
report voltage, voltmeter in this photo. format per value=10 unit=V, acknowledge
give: value=4 unit=V
